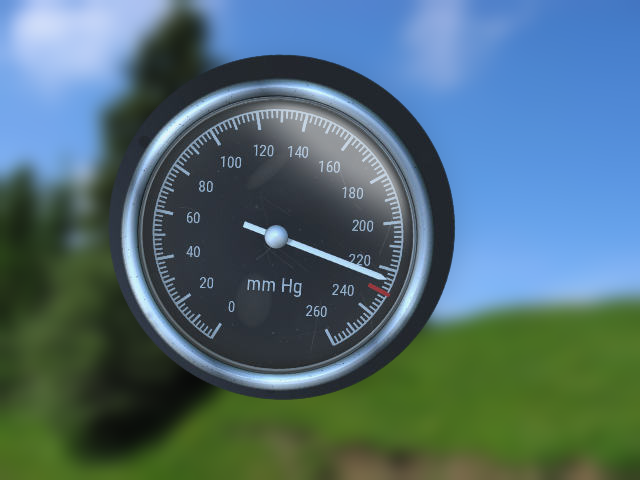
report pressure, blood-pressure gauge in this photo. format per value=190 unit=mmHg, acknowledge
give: value=224 unit=mmHg
